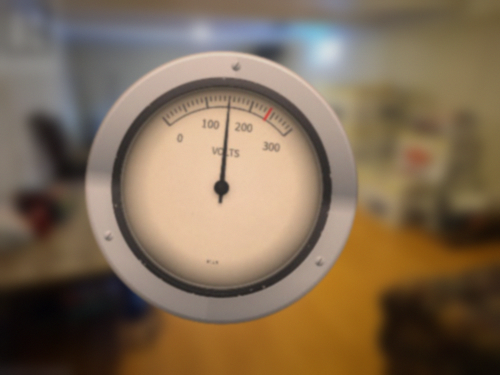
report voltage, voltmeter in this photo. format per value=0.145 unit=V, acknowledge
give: value=150 unit=V
